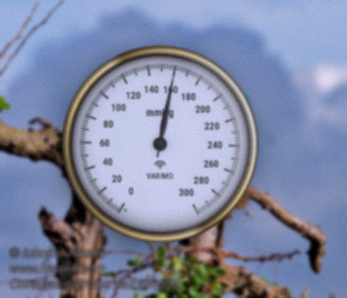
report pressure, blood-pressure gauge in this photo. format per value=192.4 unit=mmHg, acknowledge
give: value=160 unit=mmHg
